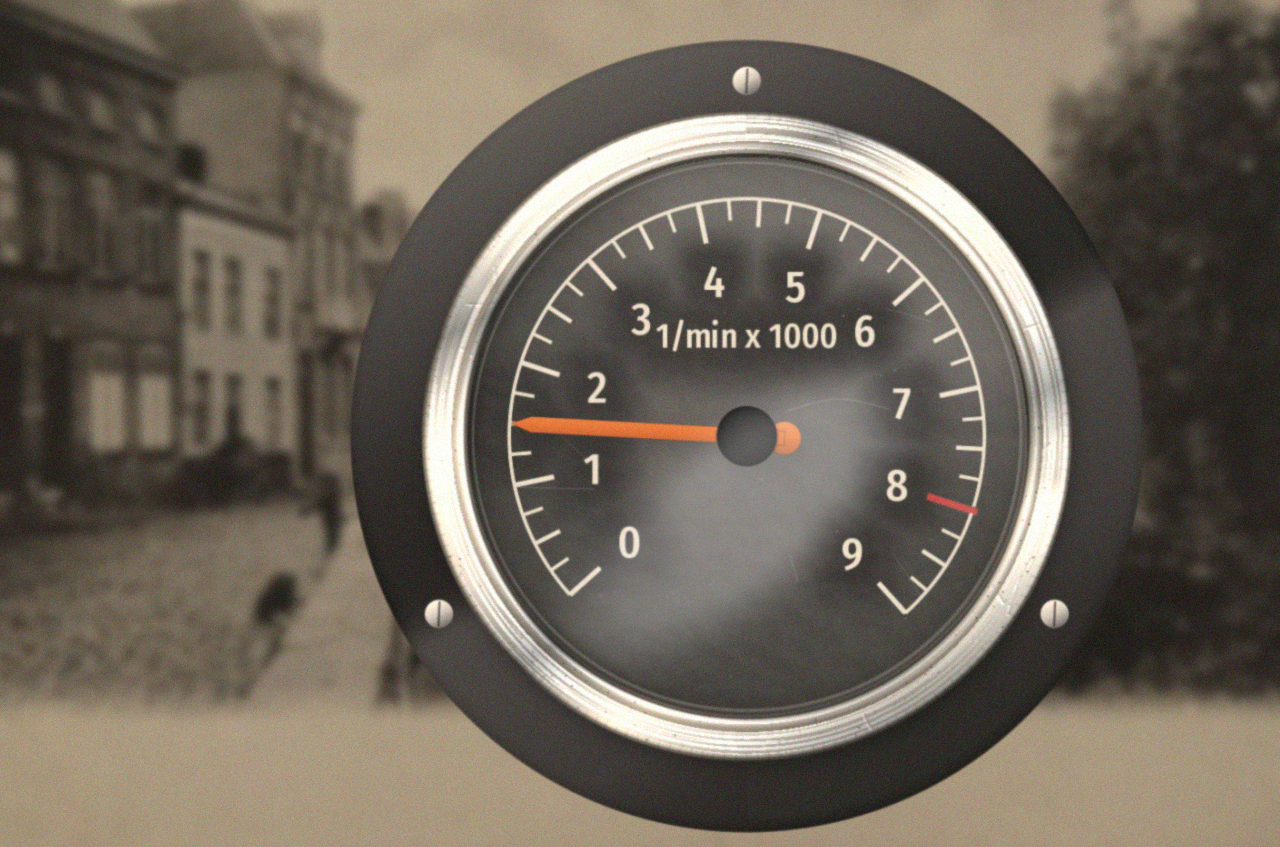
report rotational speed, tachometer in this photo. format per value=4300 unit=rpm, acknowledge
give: value=1500 unit=rpm
